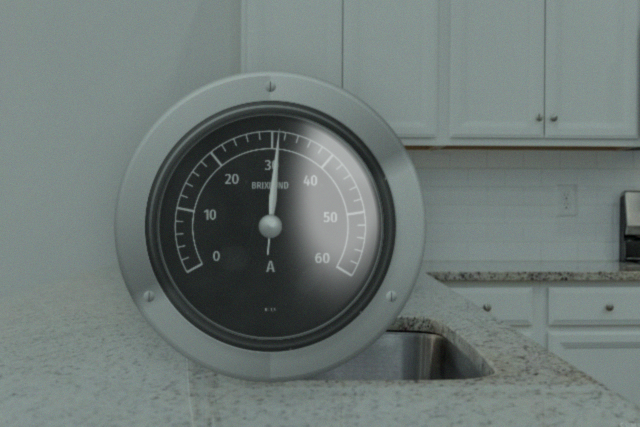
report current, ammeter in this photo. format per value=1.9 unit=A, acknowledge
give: value=31 unit=A
